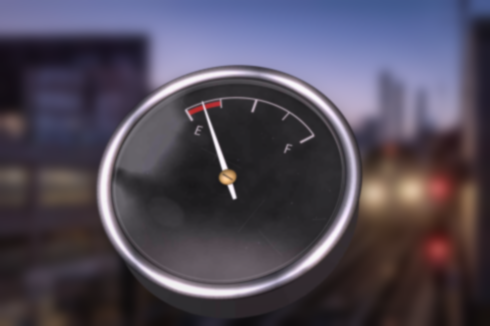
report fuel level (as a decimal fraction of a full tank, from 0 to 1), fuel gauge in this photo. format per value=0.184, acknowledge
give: value=0.125
